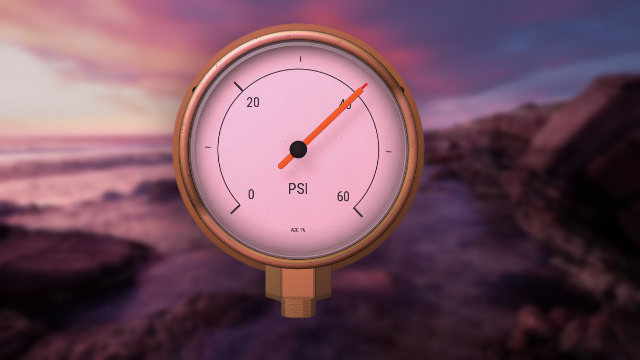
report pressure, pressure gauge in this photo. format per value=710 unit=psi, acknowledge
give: value=40 unit=psi
